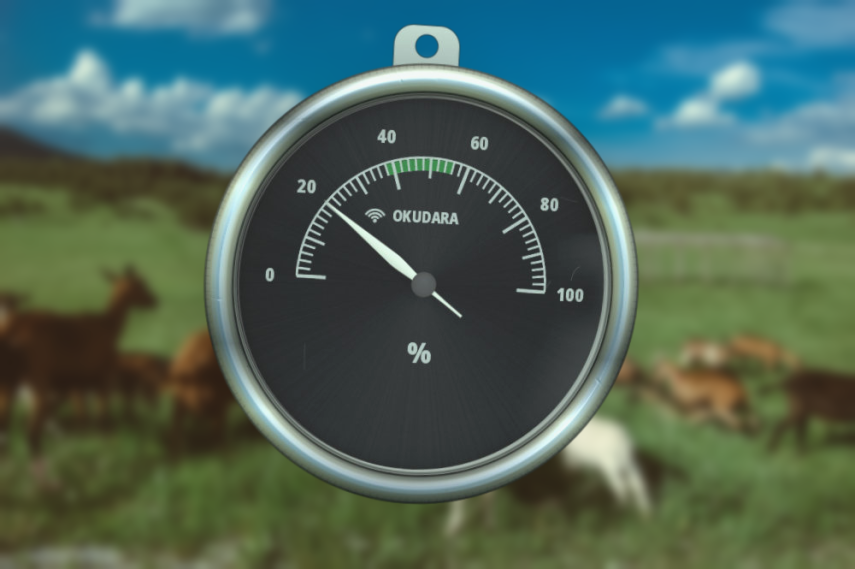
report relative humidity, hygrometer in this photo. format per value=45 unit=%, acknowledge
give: value=20 unit=%
